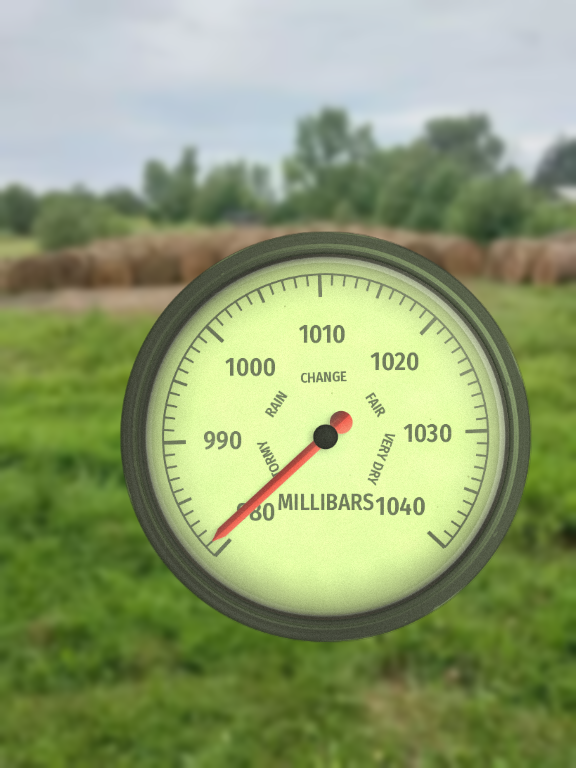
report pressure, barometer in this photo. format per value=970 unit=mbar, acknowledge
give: value=981 unit=mbar
